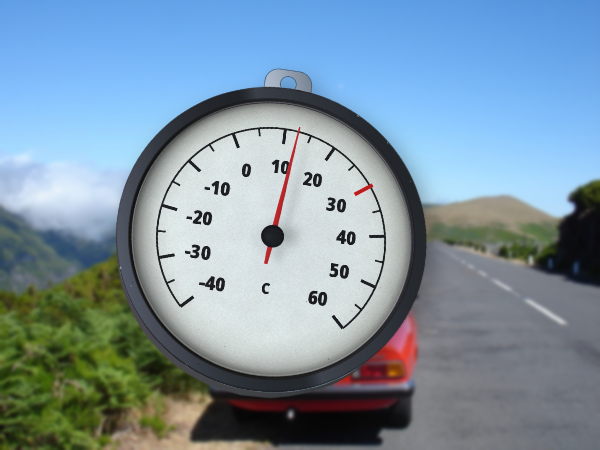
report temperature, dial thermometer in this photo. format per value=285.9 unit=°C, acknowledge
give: value=12.5 unit=°C
